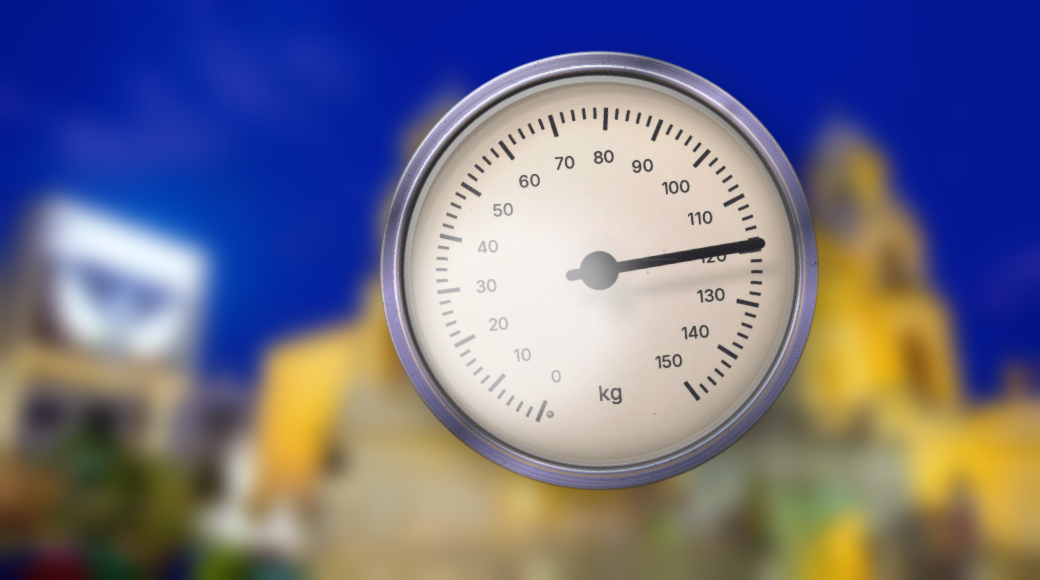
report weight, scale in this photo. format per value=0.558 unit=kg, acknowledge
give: value=119 unit=kg
